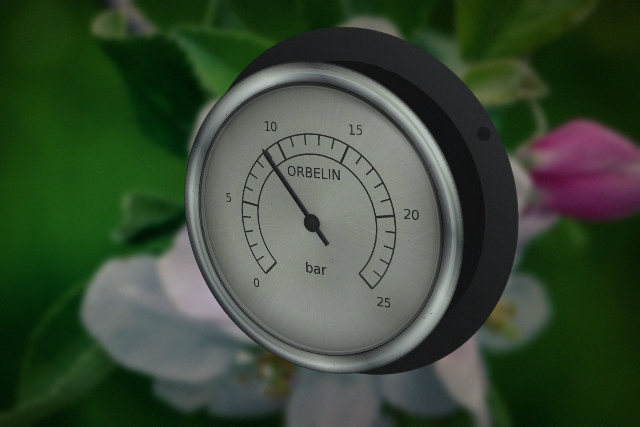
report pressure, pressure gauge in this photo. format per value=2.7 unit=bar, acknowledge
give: value=9 unit=bar
